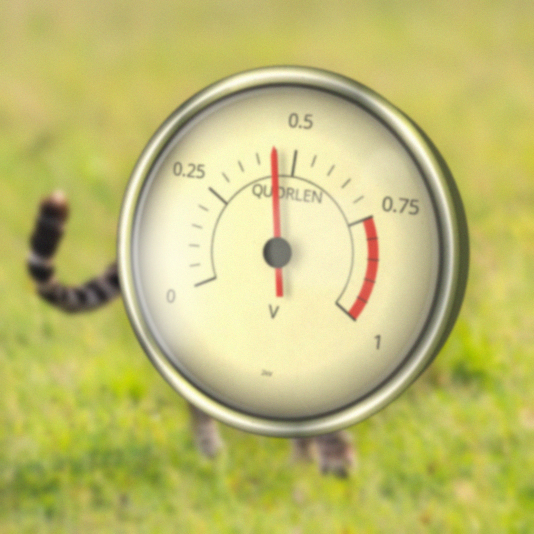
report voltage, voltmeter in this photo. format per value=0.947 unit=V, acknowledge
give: value=0.45 unit=V
